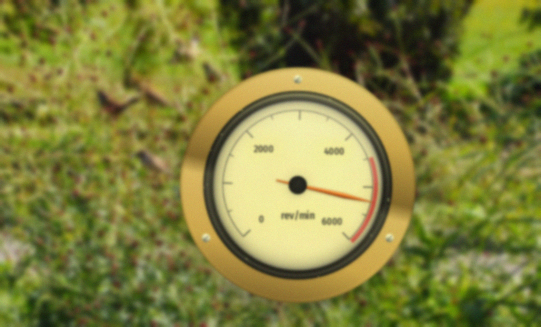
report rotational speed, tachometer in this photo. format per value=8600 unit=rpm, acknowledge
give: value=5250 unit=rpm
